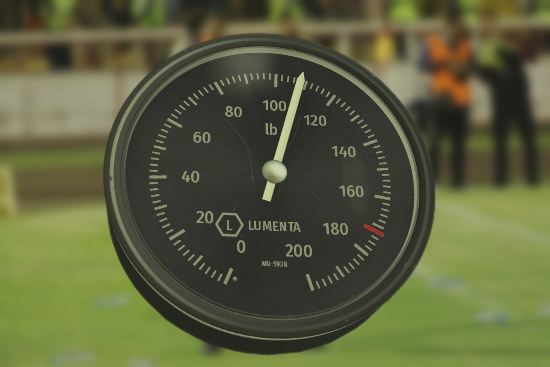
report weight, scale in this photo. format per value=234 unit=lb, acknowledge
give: value=108 unit=lb
